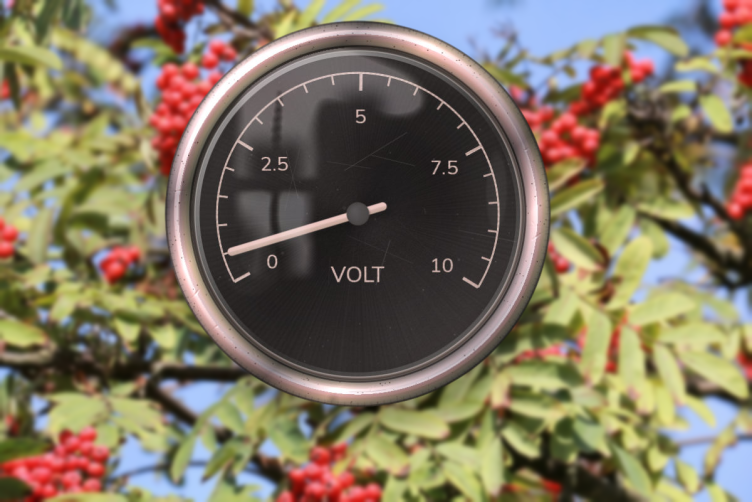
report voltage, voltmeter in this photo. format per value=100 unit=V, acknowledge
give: value=0.5 unit=V
